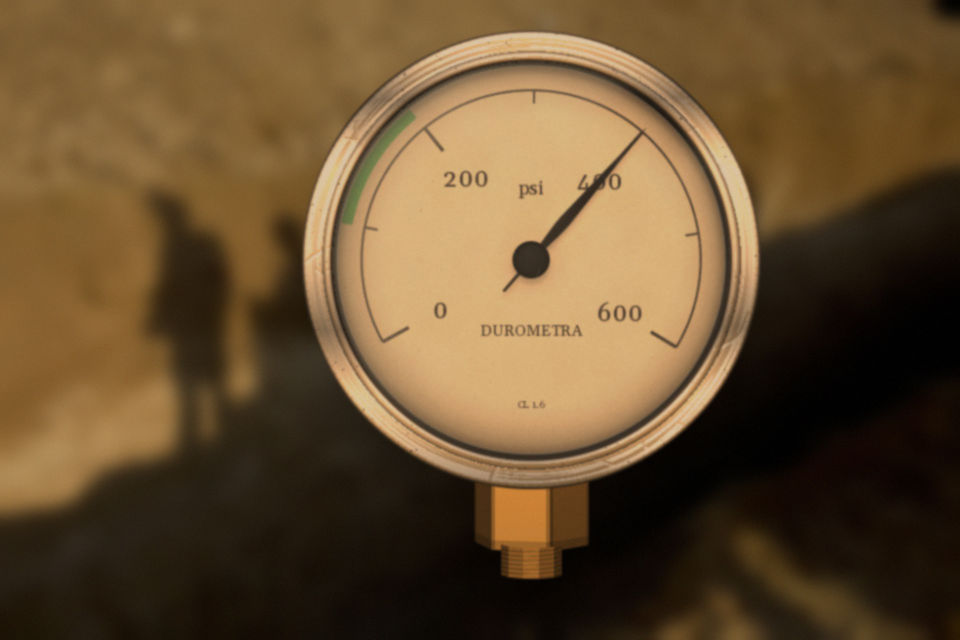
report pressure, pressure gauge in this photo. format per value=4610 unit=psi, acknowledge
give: value=400 unit=psi
